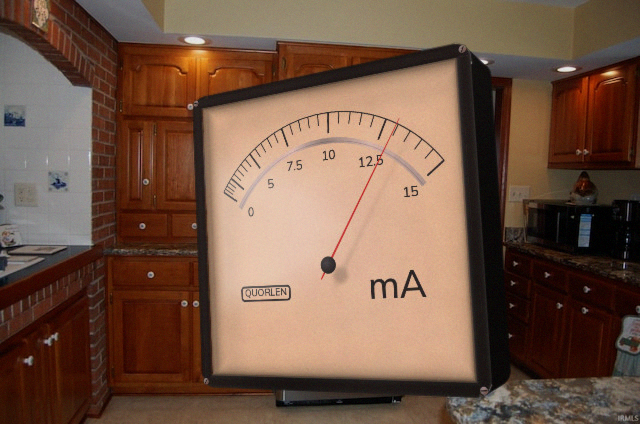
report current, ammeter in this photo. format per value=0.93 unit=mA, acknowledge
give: value=13 unit=mA
